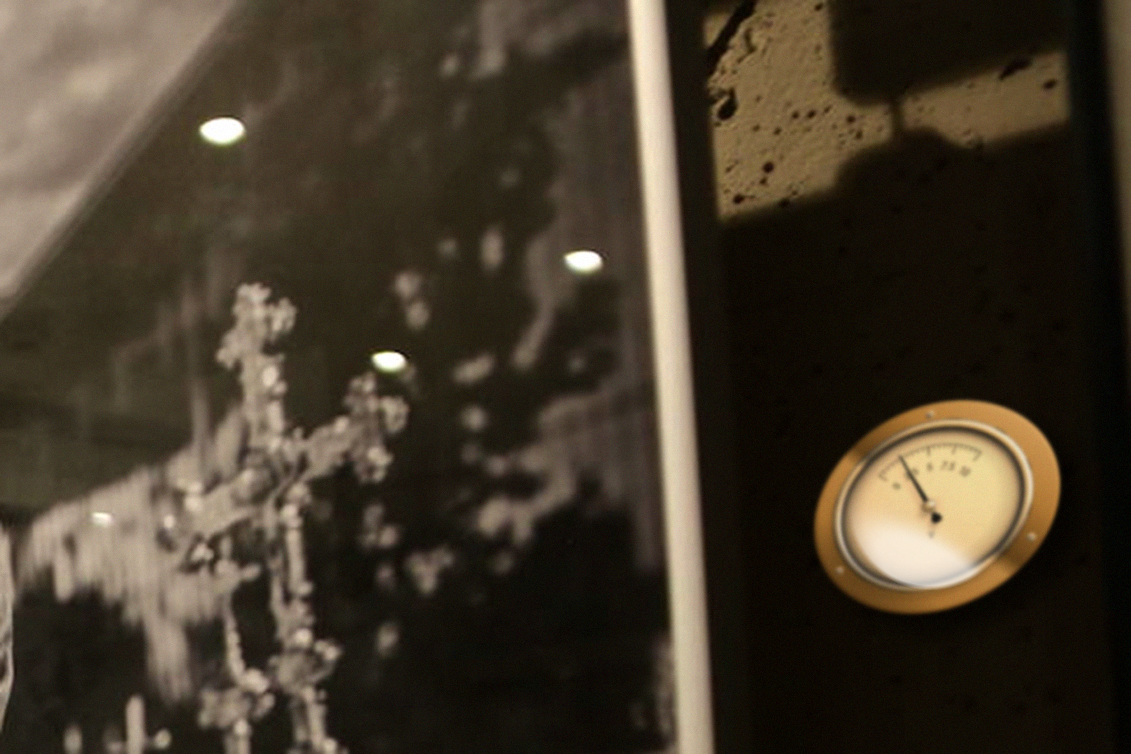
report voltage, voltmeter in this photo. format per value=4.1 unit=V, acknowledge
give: value=2.5 unit=V
